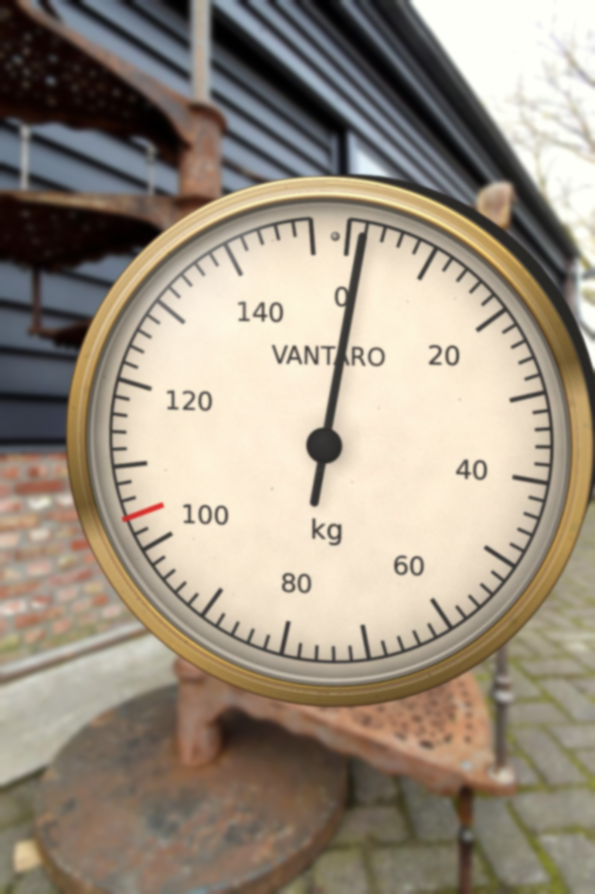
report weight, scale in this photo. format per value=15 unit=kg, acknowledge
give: value=2 unit=kg
